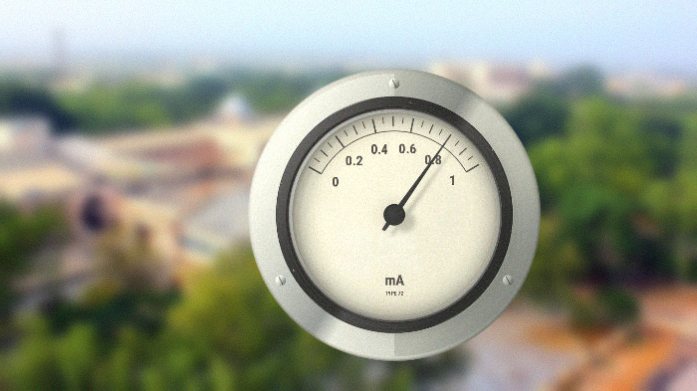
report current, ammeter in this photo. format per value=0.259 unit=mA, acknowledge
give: value=0.8 unit=mA
